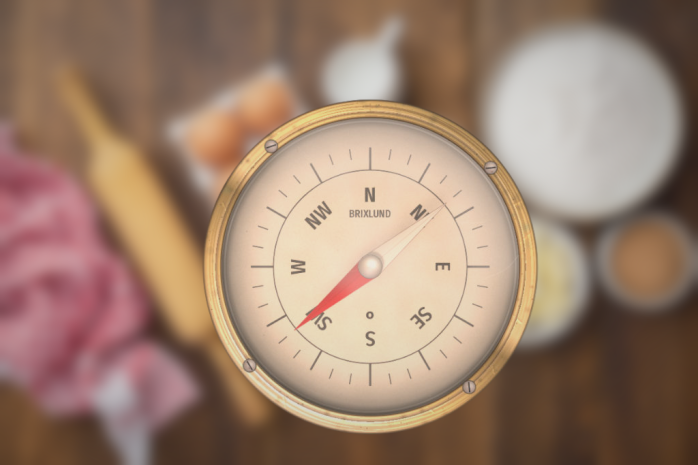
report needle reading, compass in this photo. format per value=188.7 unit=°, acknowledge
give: value=230 unit=°
